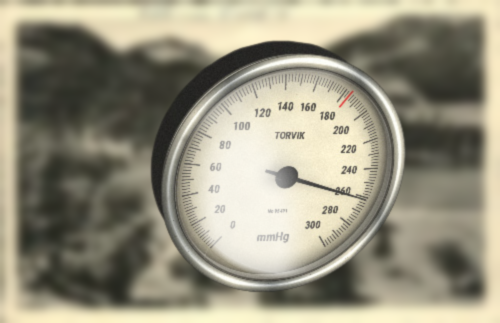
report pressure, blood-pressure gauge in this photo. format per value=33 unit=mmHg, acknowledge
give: value=260 unit=mmHg
